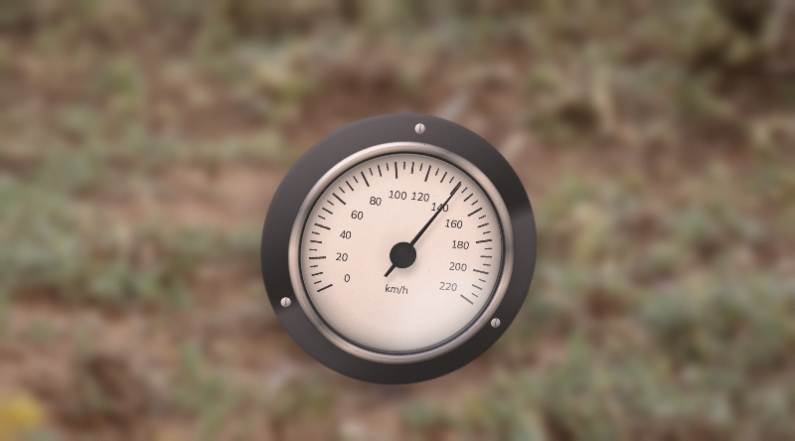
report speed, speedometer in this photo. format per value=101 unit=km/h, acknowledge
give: value=140 unit=km/h
